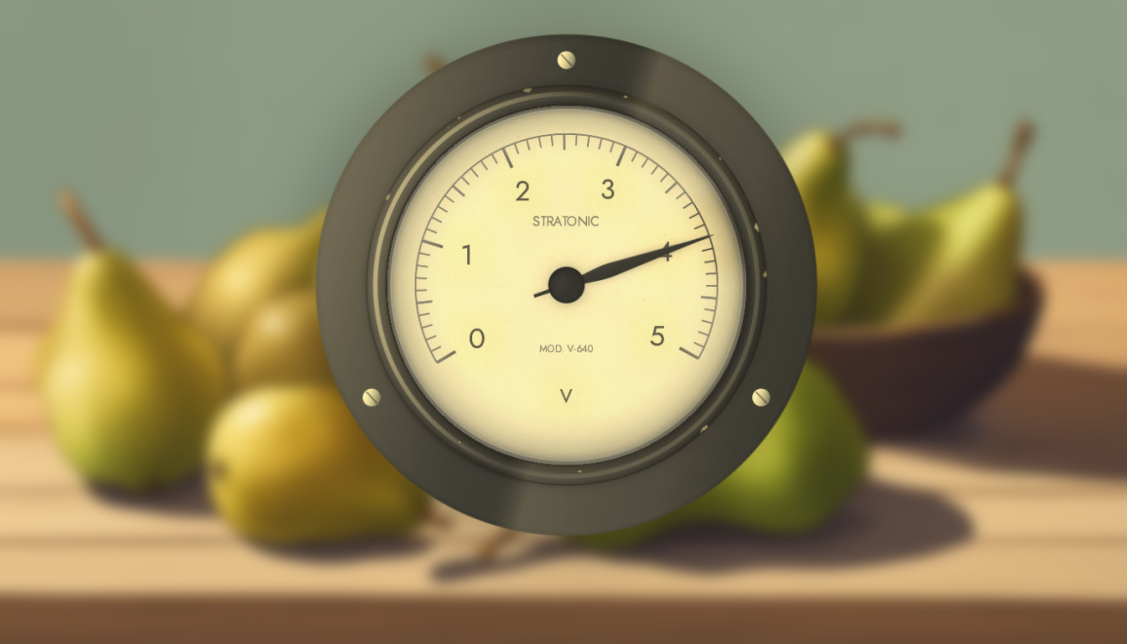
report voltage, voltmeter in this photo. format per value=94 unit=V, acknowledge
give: value=4 unit=V
